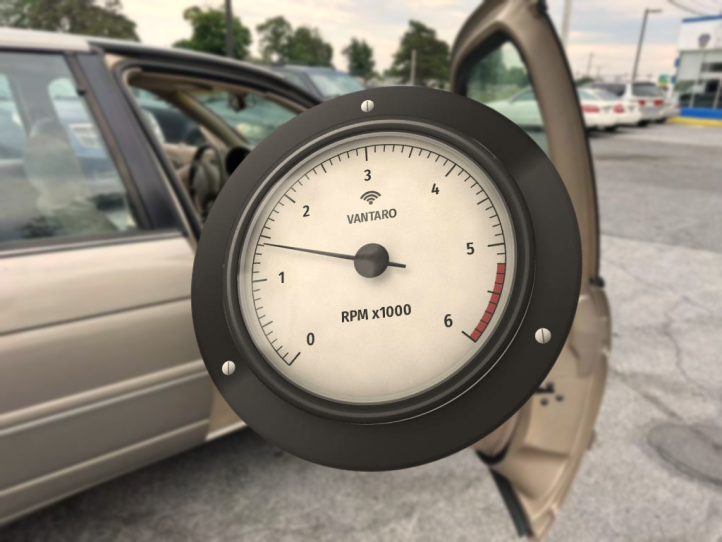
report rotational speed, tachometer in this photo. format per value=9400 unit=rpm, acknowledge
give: value=1400 unit=rpm
